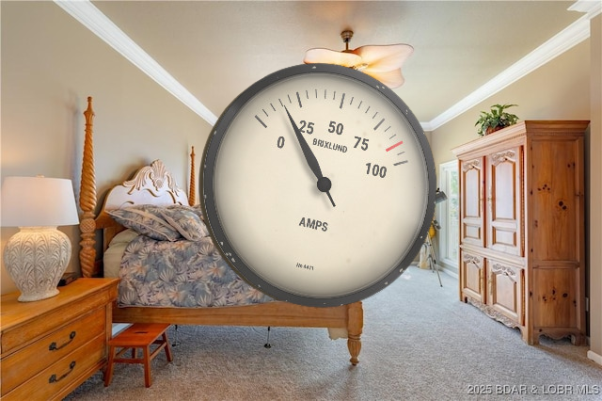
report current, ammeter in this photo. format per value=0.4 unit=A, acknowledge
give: value=15 unit=A
